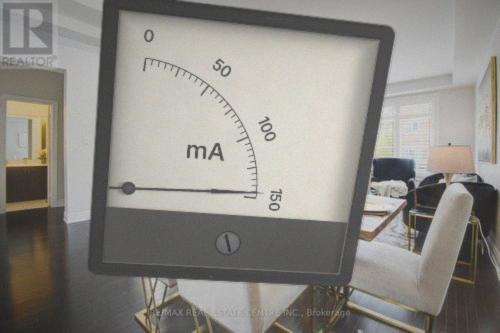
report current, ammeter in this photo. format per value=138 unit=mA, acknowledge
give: value=145 unit=mA
